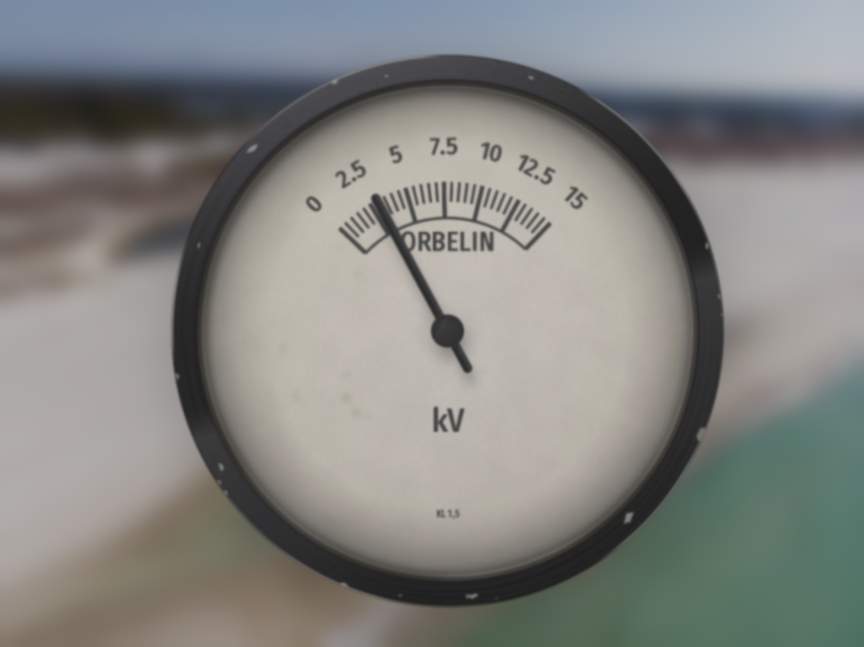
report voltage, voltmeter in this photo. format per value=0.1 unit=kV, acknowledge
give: value=3 unit=kV
